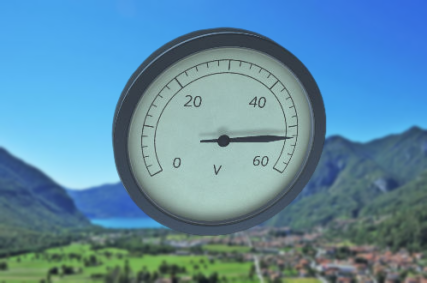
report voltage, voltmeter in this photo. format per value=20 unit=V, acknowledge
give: value=52 unit=V
